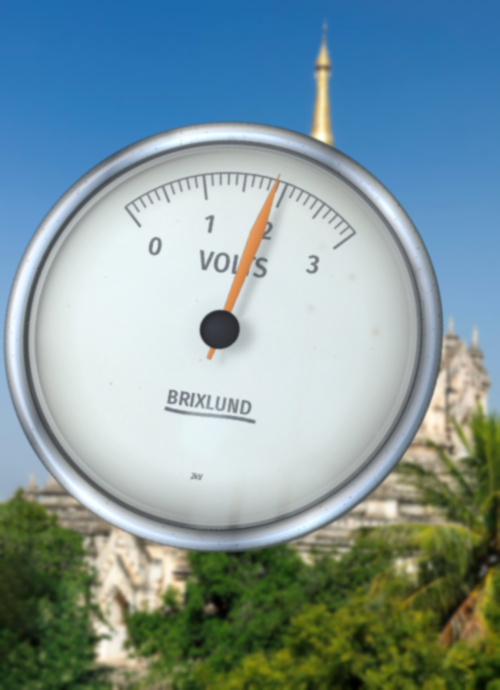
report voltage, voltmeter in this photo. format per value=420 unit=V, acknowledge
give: value=1.9 unit=V
